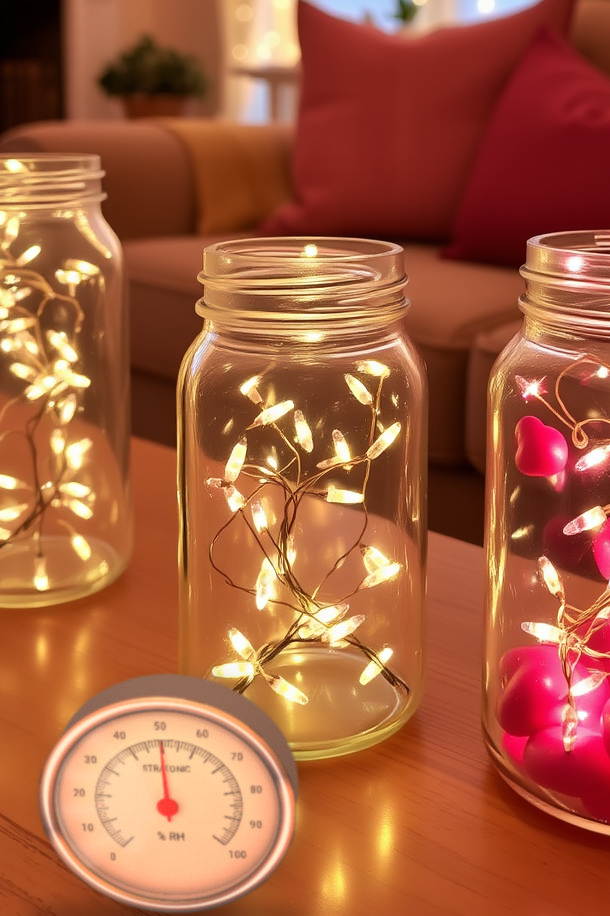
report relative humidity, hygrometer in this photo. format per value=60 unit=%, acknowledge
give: value=50 unit=%
